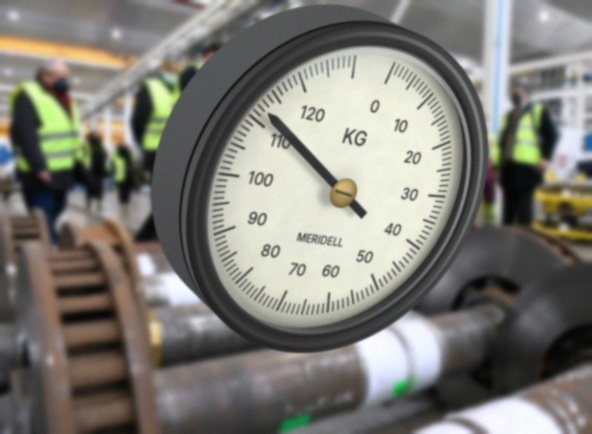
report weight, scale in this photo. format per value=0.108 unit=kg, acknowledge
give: value=112 unit=kg
